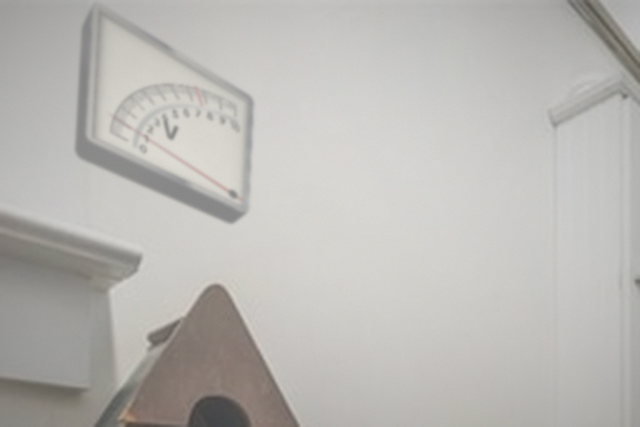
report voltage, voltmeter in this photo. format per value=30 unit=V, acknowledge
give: value=1 unit=V
